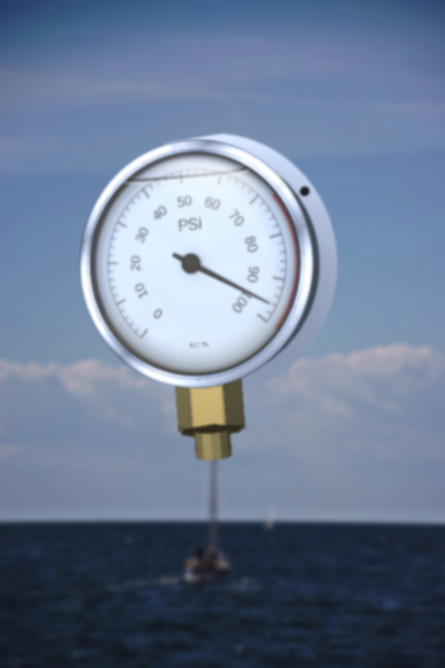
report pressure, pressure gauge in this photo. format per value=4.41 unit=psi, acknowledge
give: value=96 unit=psi
